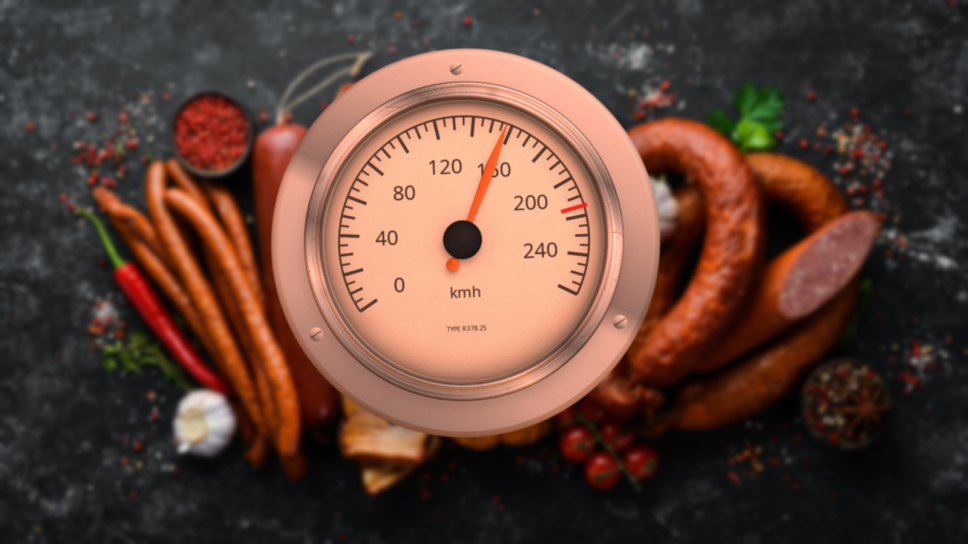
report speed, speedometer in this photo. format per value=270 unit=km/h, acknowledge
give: value=157.5 unit=km/h
